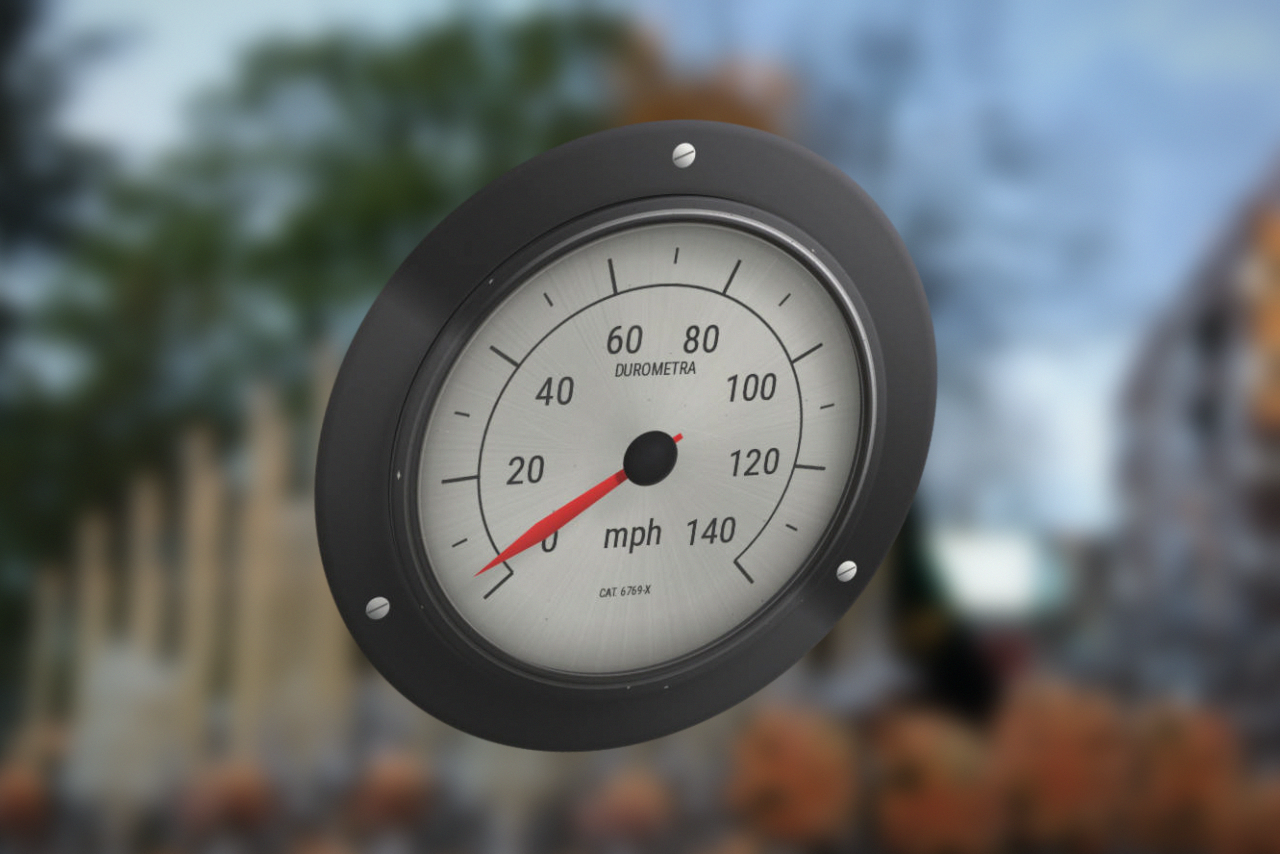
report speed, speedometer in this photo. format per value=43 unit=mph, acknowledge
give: value=5 unit=mph
